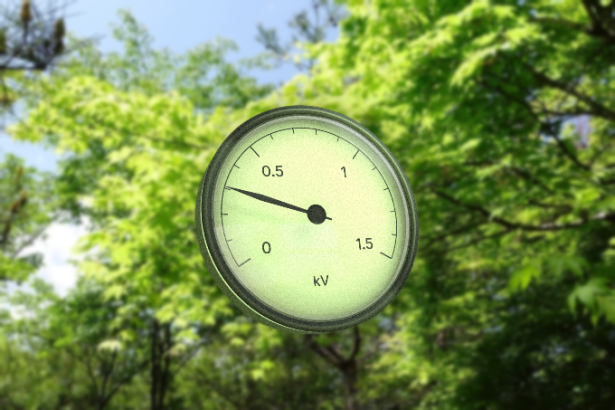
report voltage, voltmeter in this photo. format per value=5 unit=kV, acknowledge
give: value=0.3 unit=kV
